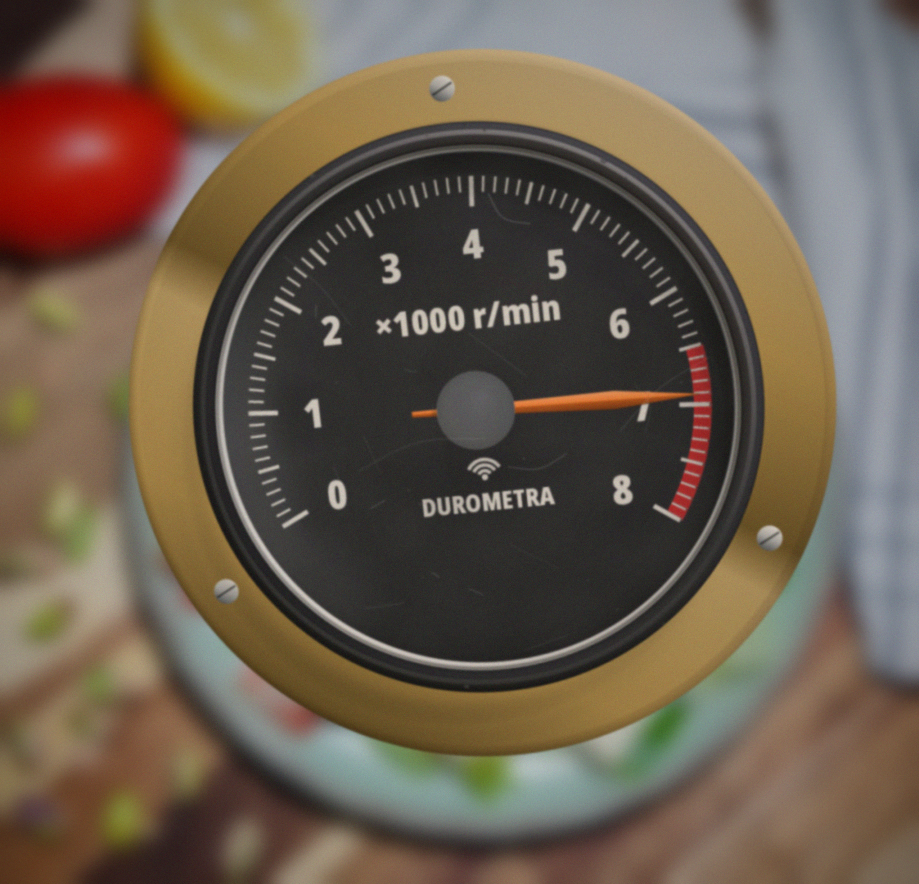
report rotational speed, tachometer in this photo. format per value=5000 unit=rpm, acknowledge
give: value=6900 unit=rpm
